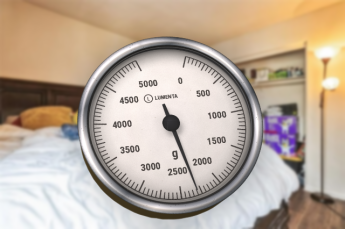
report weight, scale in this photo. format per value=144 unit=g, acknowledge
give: value=2300 unit=g
